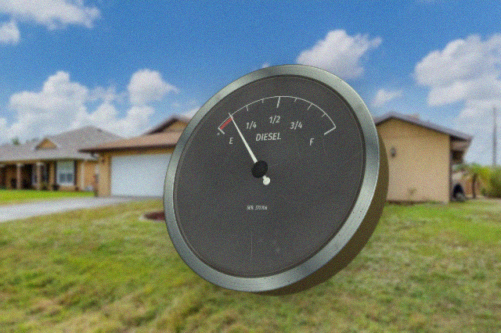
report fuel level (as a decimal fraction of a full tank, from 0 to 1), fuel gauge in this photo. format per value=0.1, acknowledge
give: value=0.125
